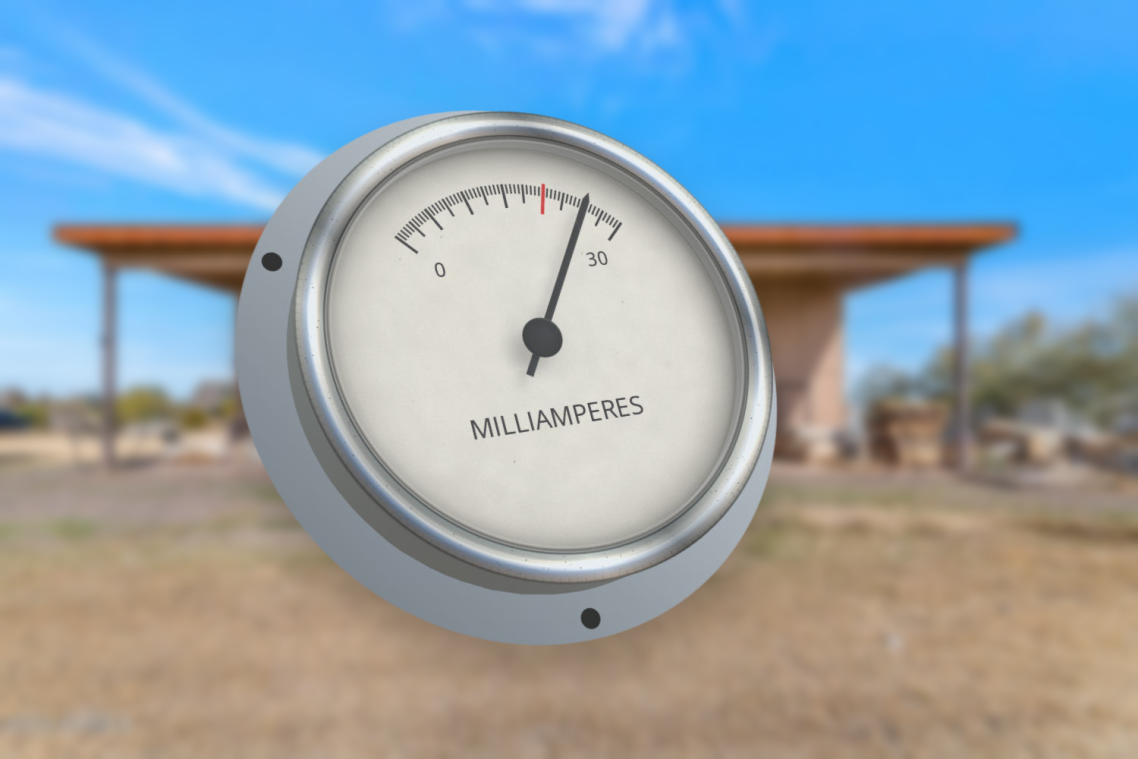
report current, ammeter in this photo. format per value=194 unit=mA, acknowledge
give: value=25 unit=mA
